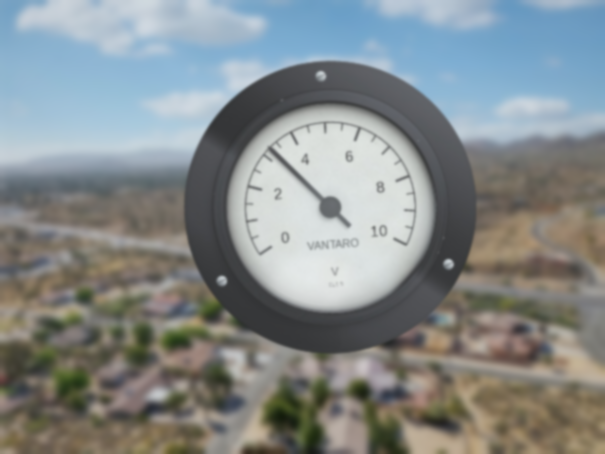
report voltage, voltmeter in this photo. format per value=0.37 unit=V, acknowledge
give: value=3.25 unit=V
